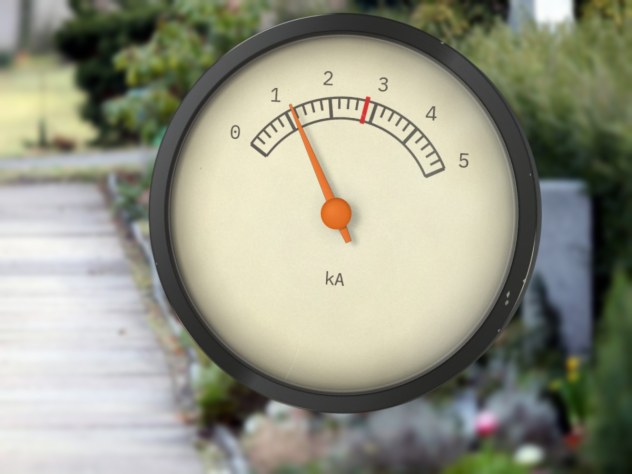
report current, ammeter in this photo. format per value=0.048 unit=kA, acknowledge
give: value=1.2 unit=kA
